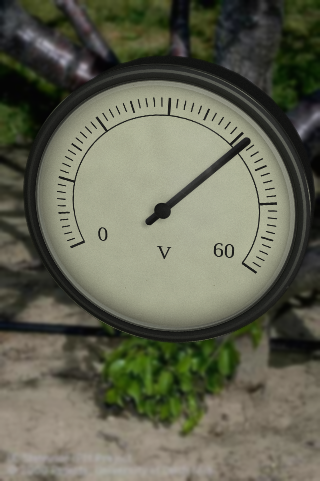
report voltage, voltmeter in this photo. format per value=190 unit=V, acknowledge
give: value=41 unit=V
